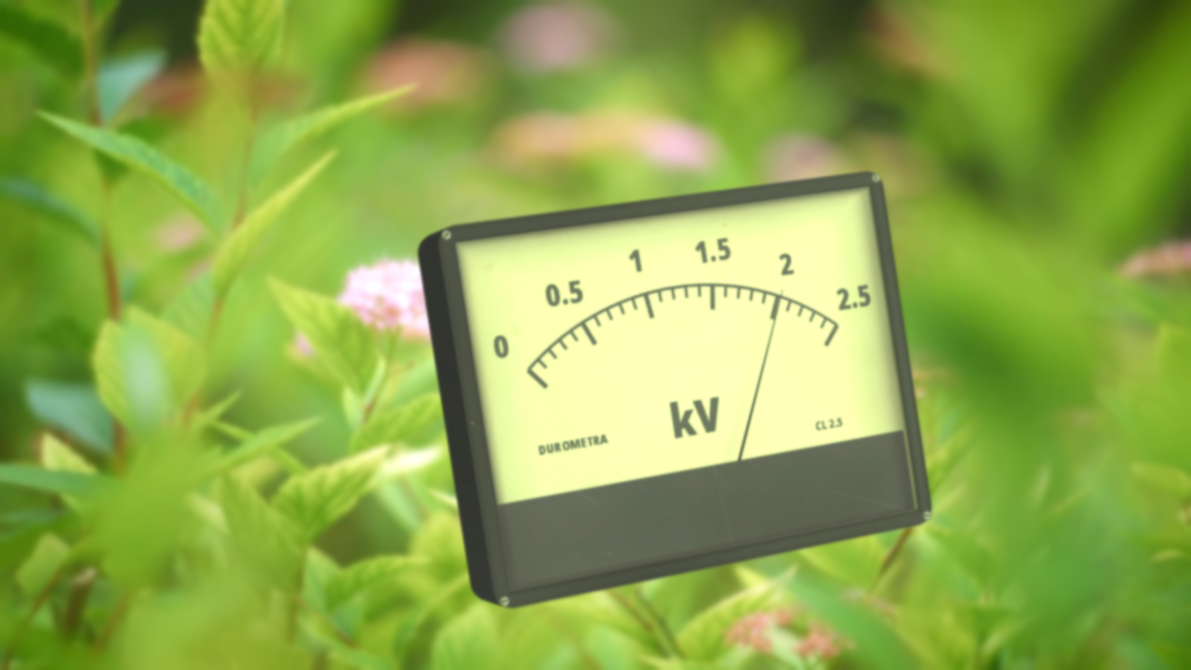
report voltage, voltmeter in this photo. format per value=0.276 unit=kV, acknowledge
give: value=2 unit=kV
